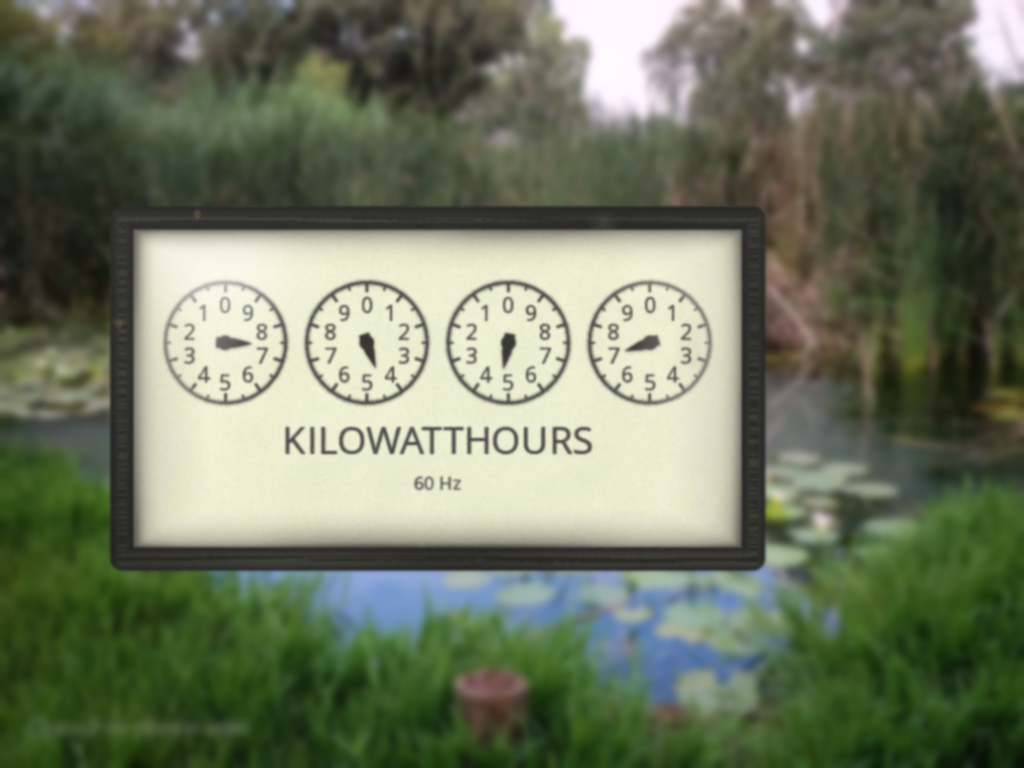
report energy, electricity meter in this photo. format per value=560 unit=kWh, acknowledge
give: value=7447 unit=kWh
